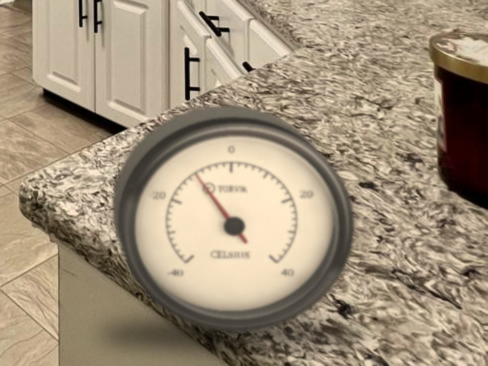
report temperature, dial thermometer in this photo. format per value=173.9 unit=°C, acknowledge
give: value=-10 unit=°C
